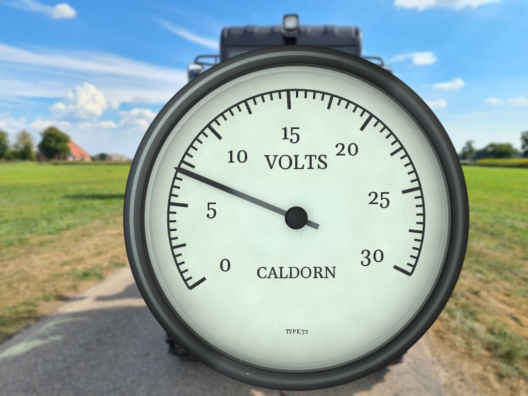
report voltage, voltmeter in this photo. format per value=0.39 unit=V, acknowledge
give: value=7 unit=V
